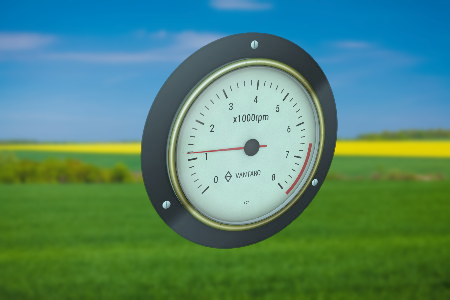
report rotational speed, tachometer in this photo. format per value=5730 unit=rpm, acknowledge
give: value=1200 unit=rpm
